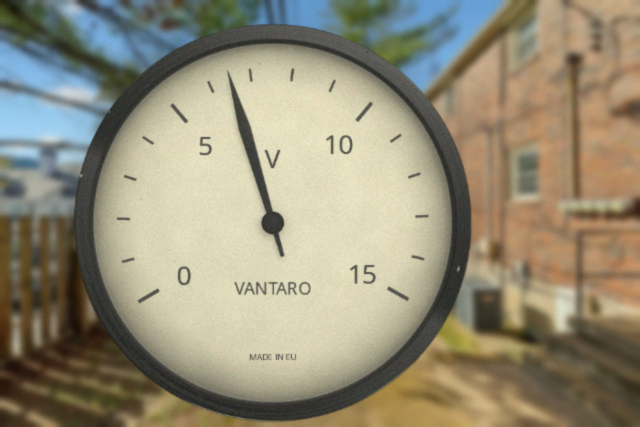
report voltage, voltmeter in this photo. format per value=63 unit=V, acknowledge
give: value=6.5 unit=V
